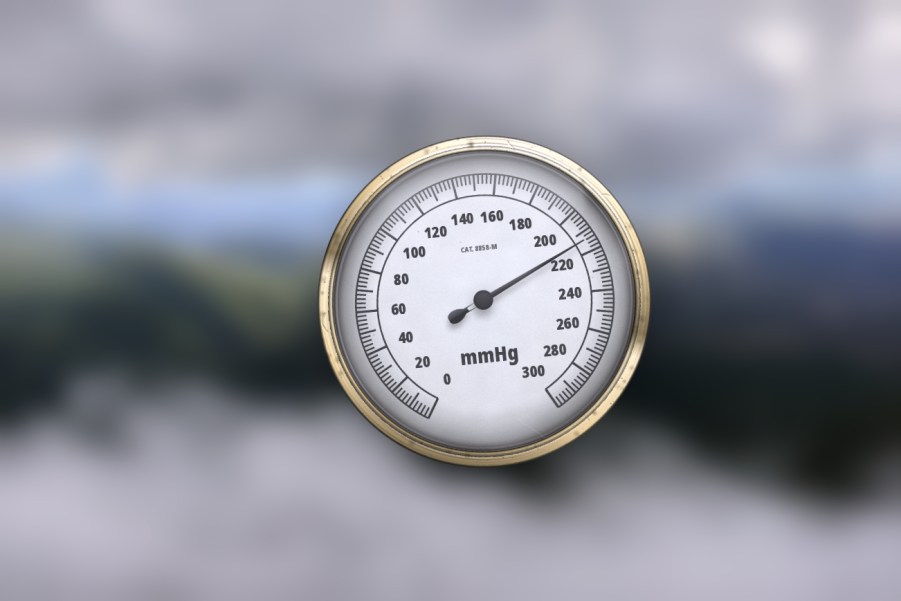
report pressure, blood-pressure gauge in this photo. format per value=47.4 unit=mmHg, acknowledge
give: value=214 unit=mmHg
